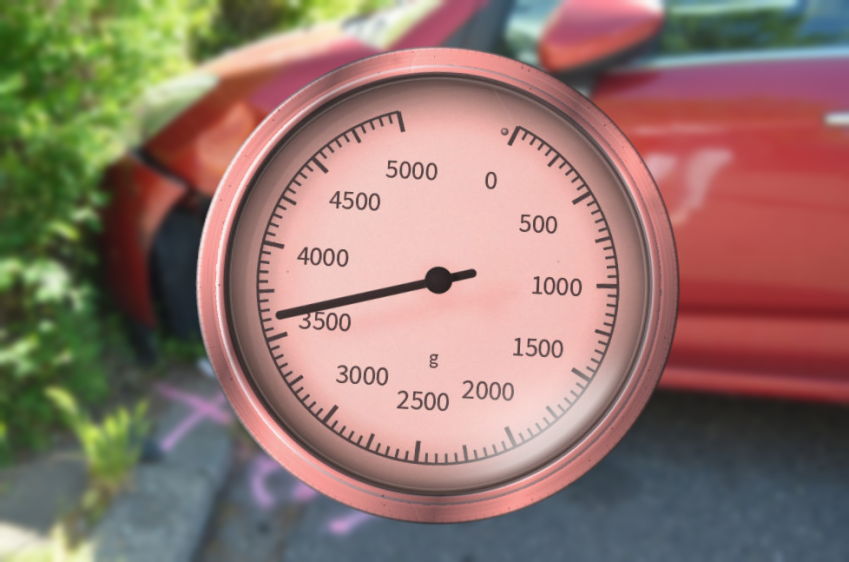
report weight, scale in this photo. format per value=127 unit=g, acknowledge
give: value=3600 unit=g
